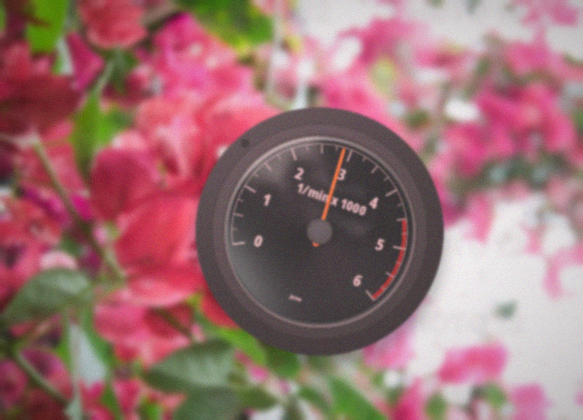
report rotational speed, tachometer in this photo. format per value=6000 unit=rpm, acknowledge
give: value=2875 unit=rpm
